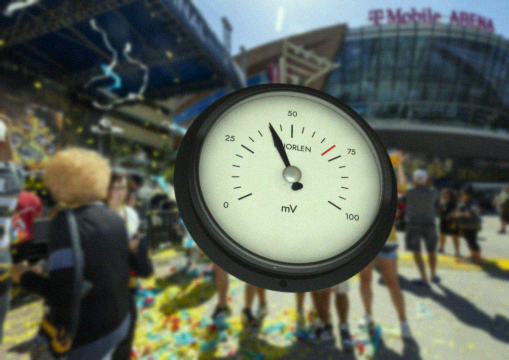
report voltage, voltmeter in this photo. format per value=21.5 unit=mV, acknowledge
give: value=40 unit=mV
